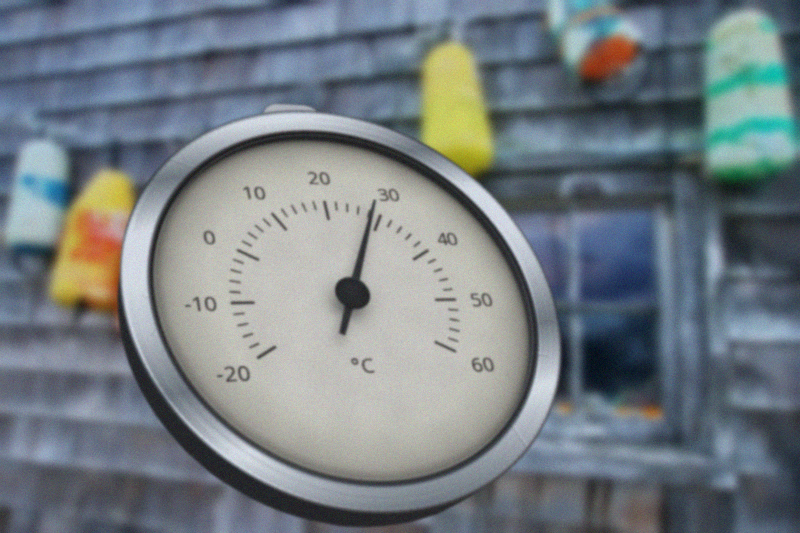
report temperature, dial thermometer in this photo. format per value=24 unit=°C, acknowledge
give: value=28 unit=°C
